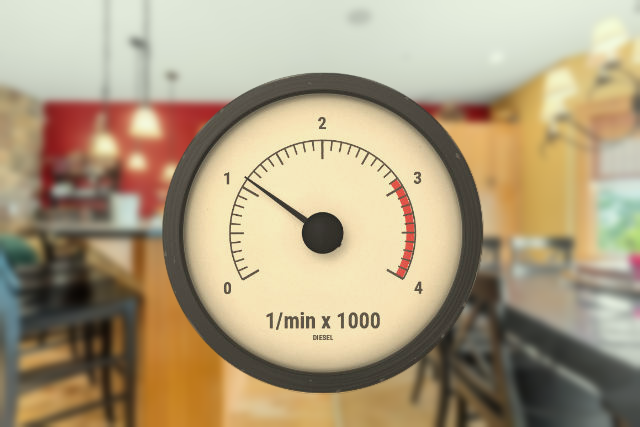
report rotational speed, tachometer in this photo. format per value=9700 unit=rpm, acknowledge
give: value=1100 unit=rpm
